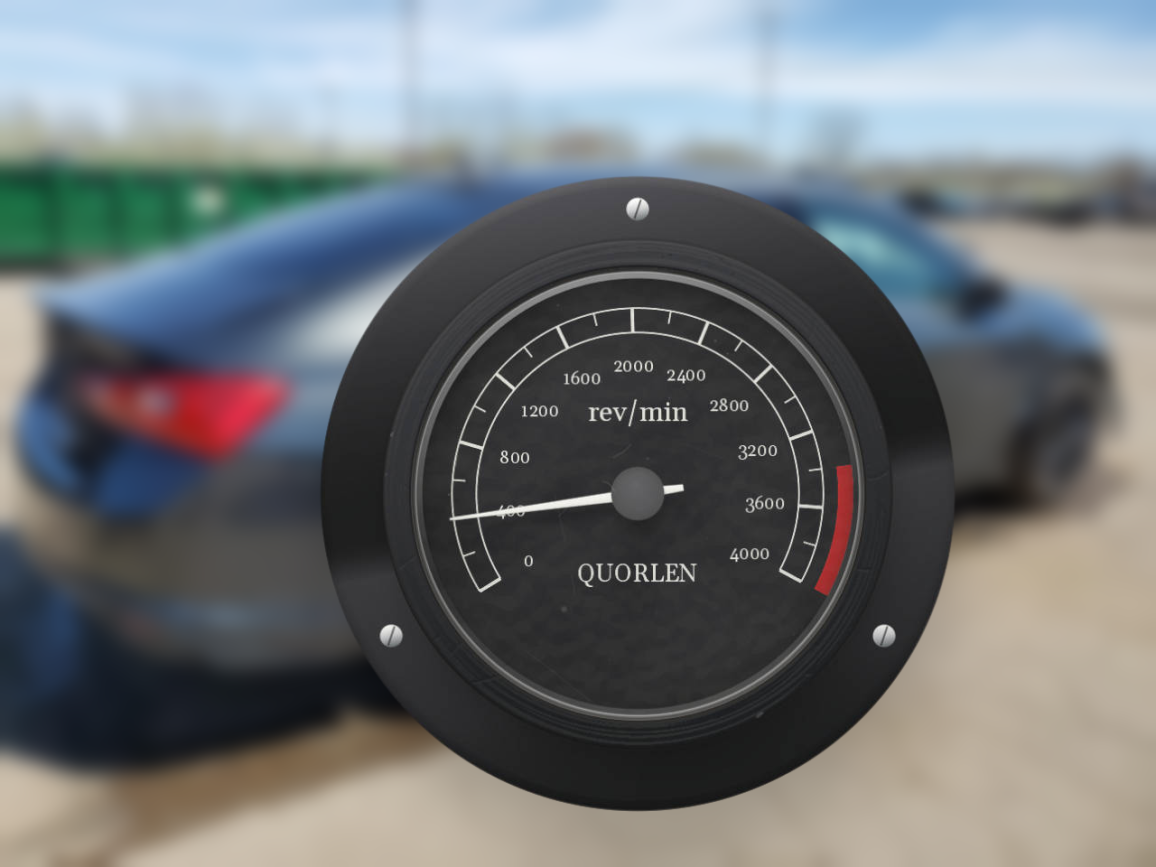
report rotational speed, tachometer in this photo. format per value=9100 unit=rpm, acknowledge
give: value=400 unit=rpm
